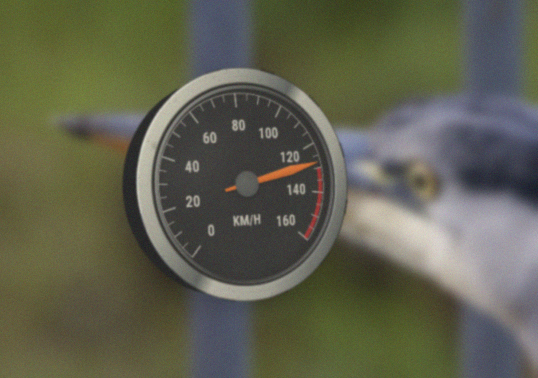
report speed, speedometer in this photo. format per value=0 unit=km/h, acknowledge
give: value=127.5 unit=km/h
